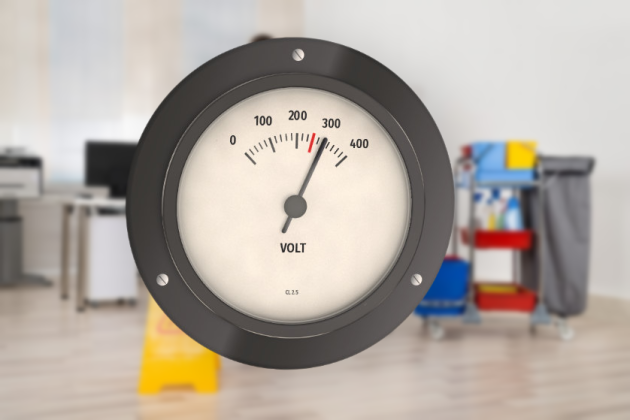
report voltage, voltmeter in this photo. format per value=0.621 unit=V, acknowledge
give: value=300 unit=V
